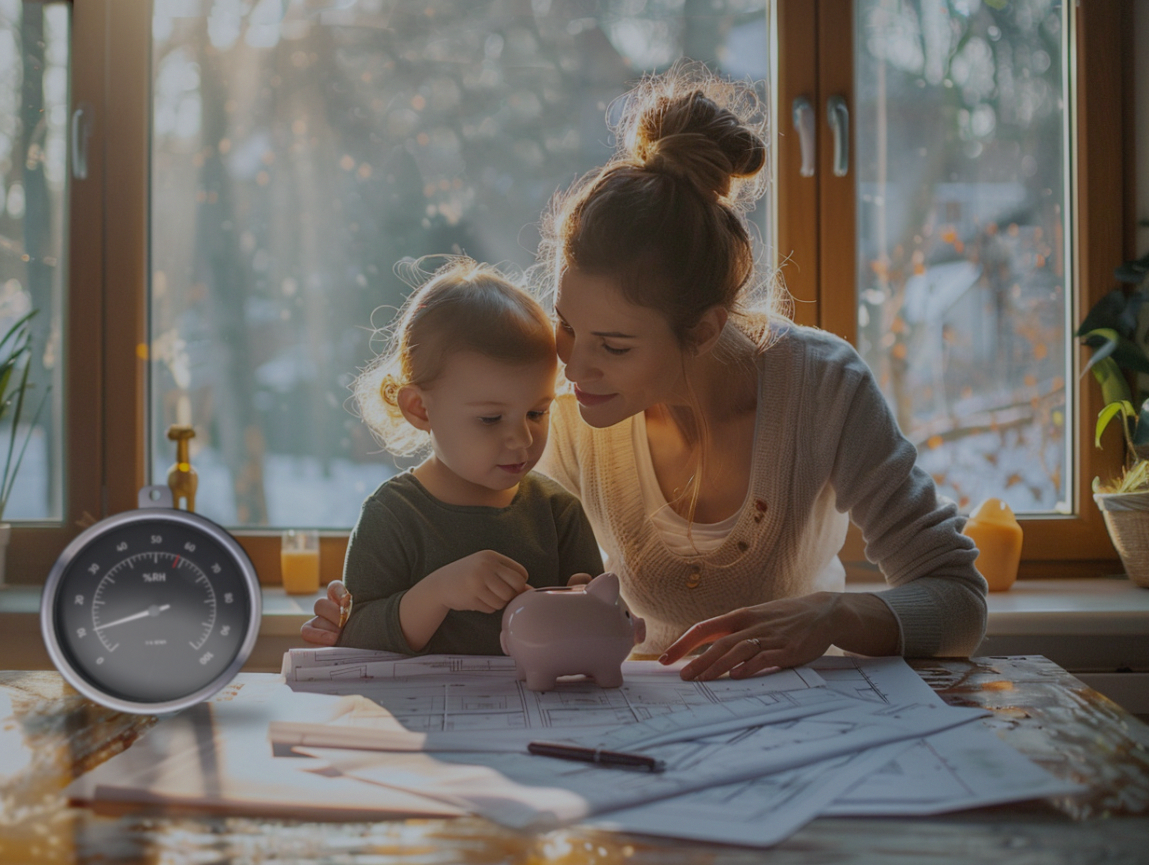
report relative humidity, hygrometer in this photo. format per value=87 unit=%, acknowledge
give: value=10 unit=%
